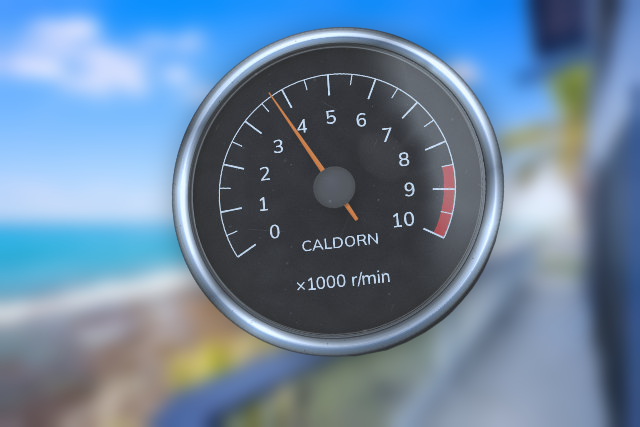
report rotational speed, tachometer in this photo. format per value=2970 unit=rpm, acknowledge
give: value=3750 unit=rpm
